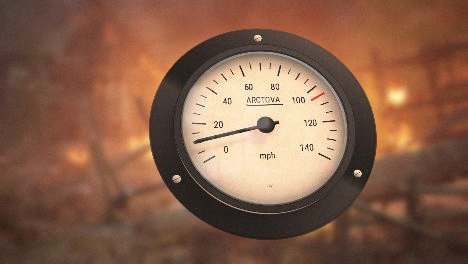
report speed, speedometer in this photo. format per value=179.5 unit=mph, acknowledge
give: value=10 unit=mph
